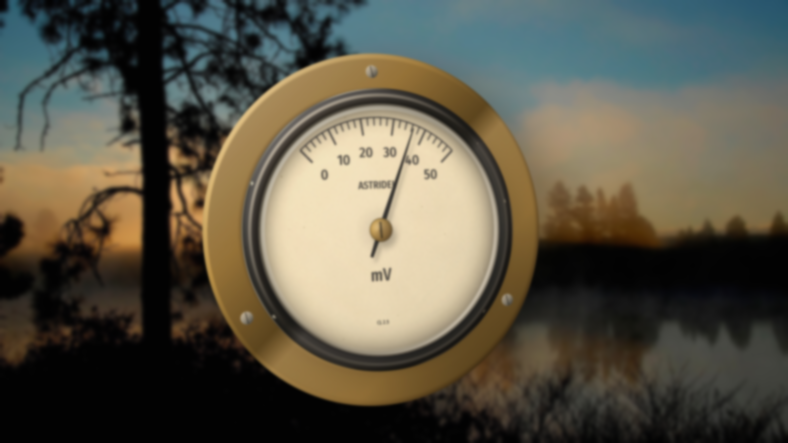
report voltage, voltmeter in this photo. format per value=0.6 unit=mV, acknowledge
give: value=36 unit=mV
